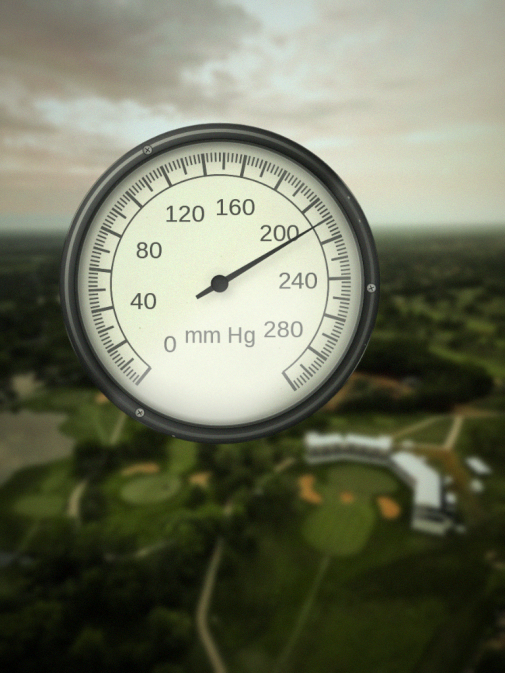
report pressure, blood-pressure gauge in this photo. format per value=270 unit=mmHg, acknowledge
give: value=210 unit=mmHg
